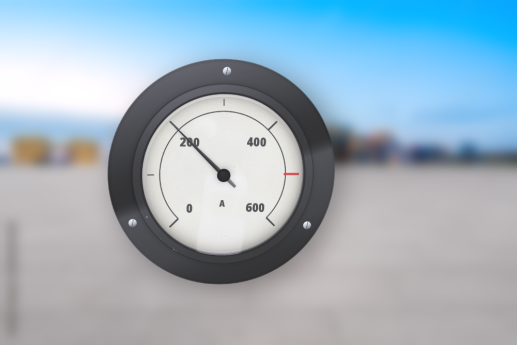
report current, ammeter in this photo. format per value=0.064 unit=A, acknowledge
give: value=200 unit=A
